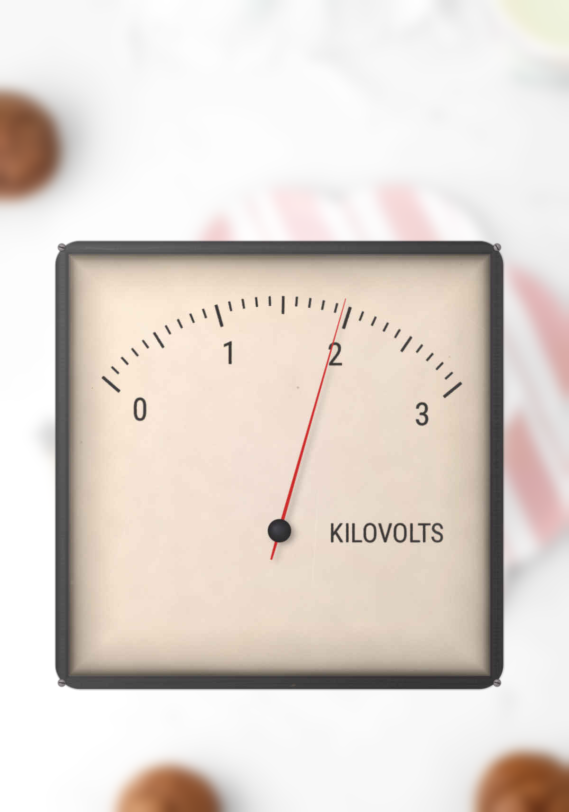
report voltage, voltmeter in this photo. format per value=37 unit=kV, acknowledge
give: value=1.95 unit=kV
